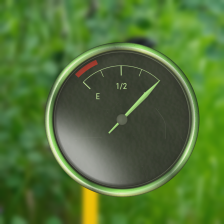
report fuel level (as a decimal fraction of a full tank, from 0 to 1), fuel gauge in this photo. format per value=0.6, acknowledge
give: value=1
